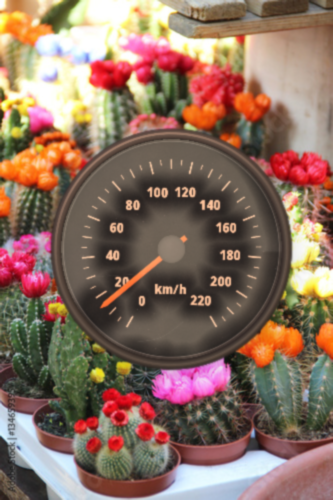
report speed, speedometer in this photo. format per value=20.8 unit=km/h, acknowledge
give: value=15 unit=km/h
